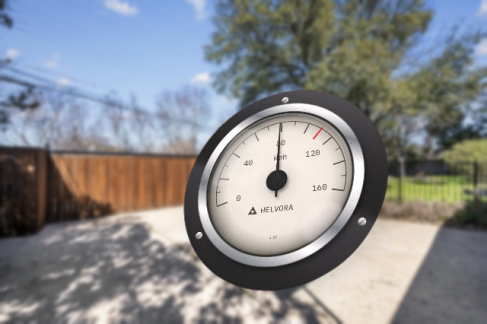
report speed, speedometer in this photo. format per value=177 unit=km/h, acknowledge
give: value=80 unit=km/h
